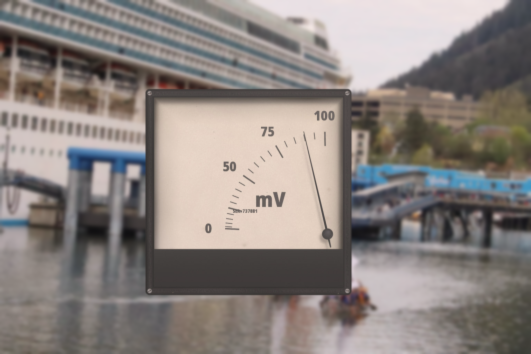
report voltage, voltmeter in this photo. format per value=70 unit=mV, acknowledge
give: value=90 unit=mV
